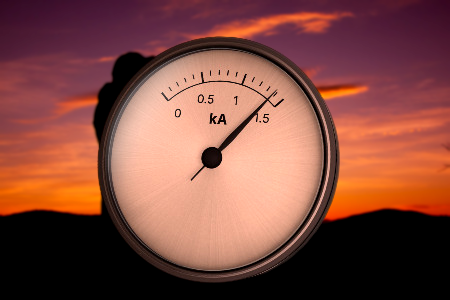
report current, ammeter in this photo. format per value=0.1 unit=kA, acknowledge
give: value=1.4 unit=kA
